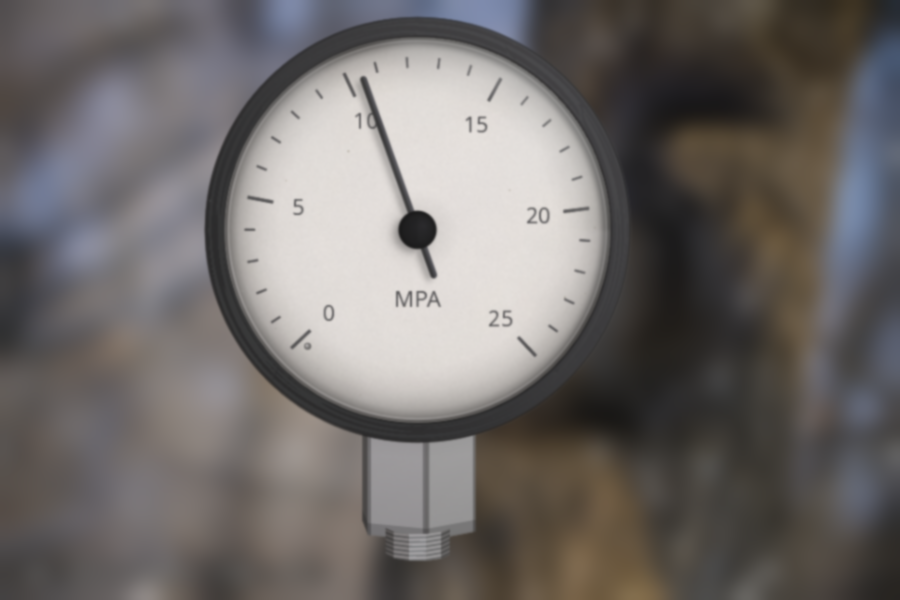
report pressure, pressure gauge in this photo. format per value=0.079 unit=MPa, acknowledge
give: value=10.5 unit=MPa
